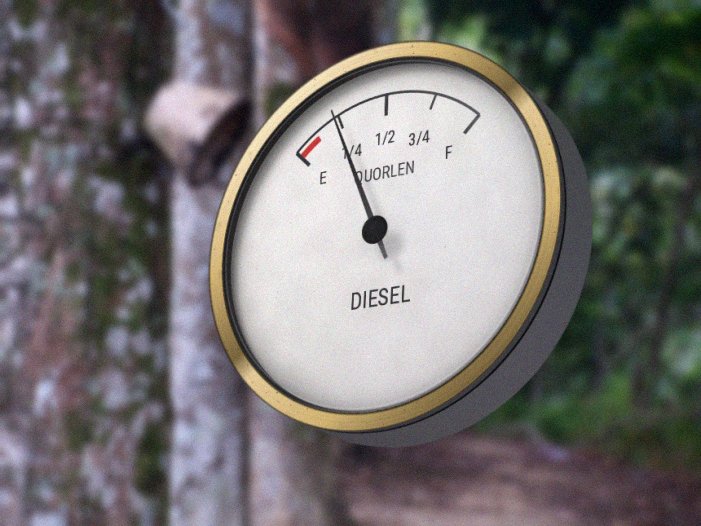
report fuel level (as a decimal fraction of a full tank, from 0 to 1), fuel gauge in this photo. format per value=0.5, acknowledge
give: value=0.25
